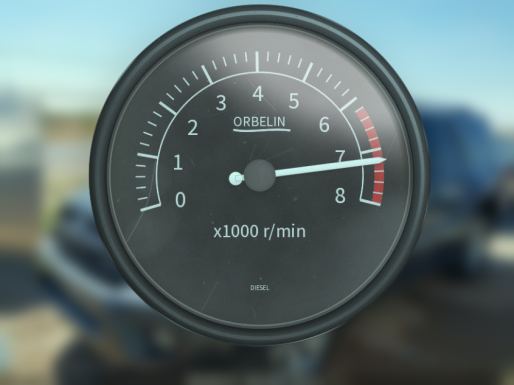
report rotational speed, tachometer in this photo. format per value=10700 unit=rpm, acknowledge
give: value=7200 unit=rpm
